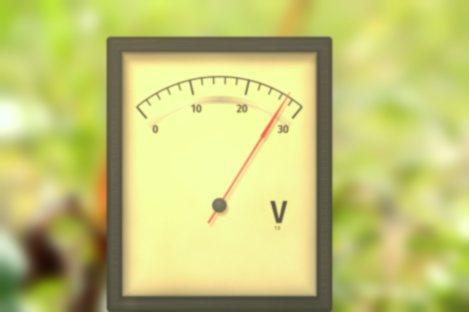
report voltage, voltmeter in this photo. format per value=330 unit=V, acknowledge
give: value=27 unit=V
